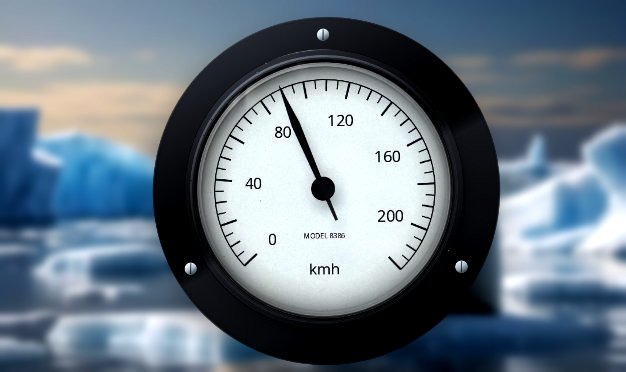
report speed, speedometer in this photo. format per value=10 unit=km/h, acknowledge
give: value=90 unit=km/h
